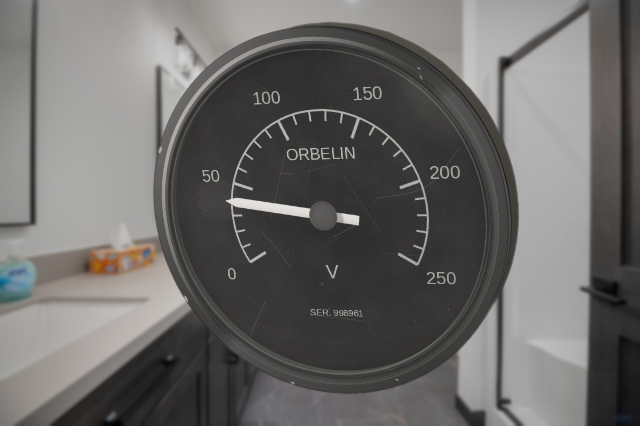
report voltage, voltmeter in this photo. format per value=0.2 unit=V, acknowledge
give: value=40 unit=V
